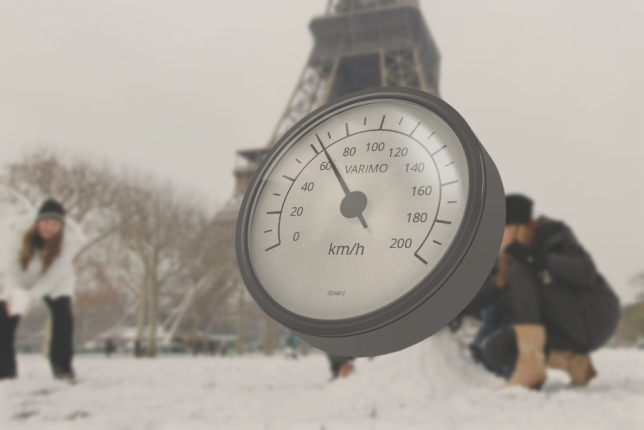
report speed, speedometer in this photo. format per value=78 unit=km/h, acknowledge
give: value=65 unit=km/h
